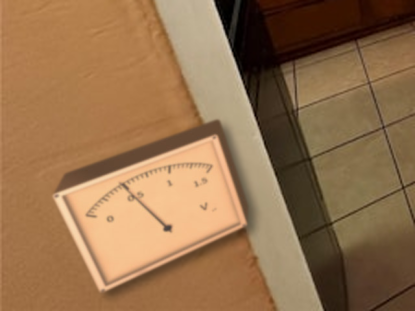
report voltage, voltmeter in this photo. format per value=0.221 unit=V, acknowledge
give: value=0.5 unit=V
